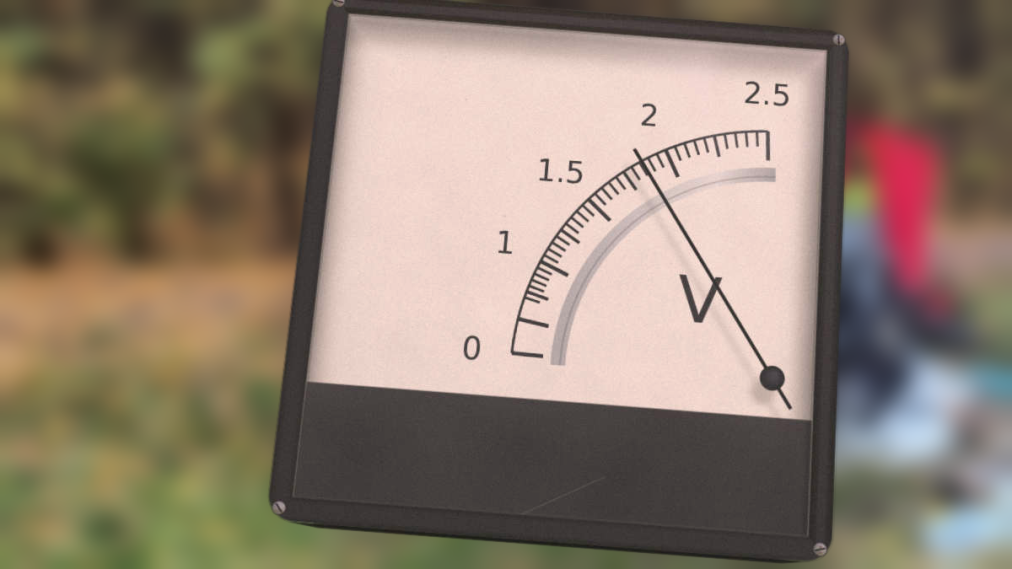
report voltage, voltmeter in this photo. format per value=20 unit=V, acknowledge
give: value=1.85 unit=V
